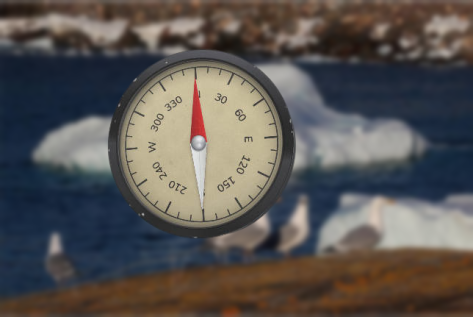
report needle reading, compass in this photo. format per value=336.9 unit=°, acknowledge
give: value=0 unit=°
